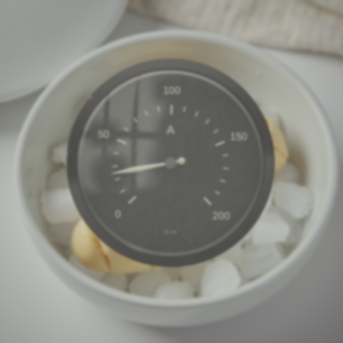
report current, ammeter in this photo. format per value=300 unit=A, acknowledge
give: value=25 unit=A
